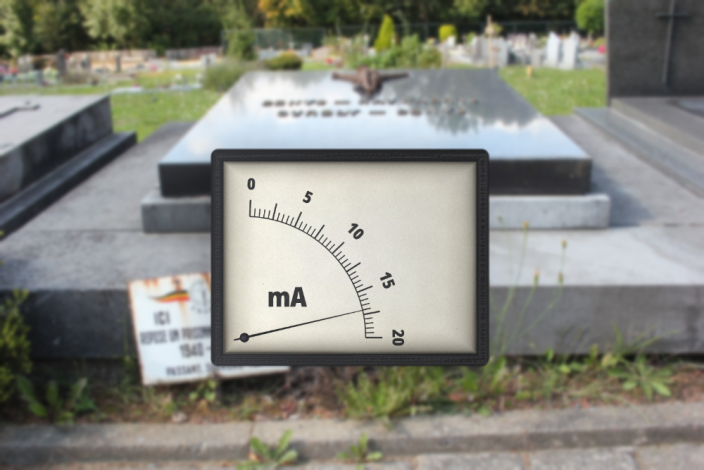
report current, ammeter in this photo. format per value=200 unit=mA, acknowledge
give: value=17 unit=mA
